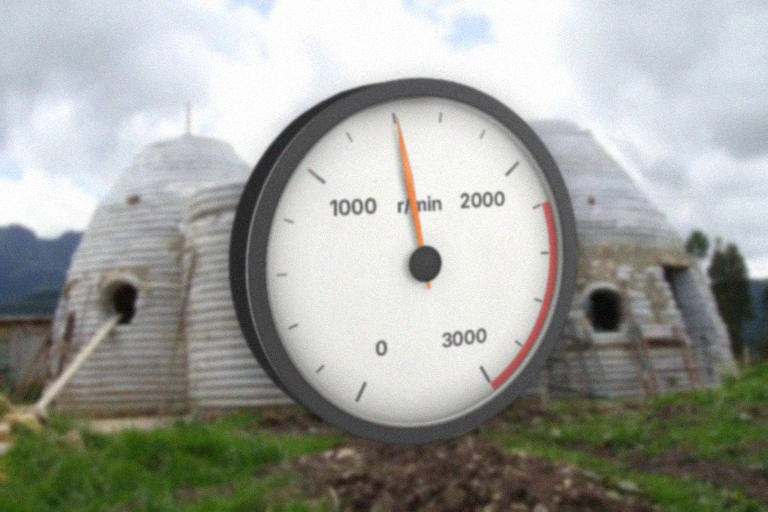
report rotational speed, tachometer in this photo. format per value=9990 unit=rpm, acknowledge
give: value=1400 unit=rpm
